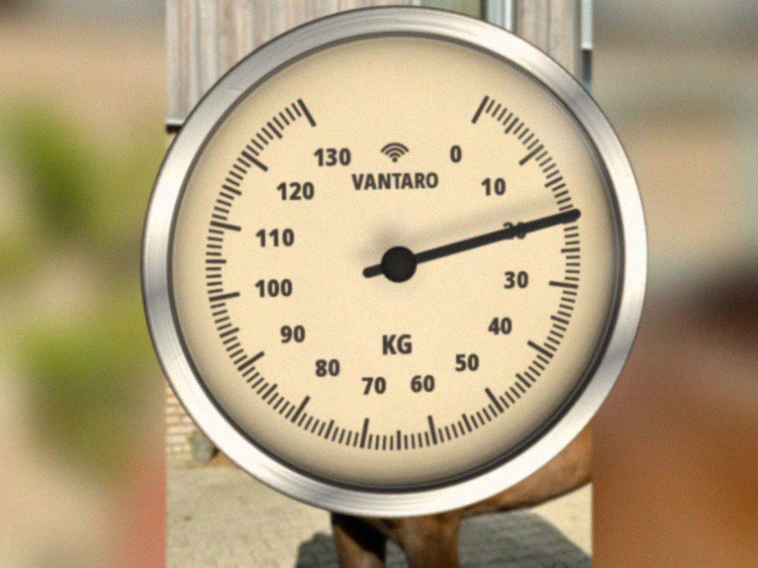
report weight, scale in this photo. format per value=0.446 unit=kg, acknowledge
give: value=20 unit=kg
